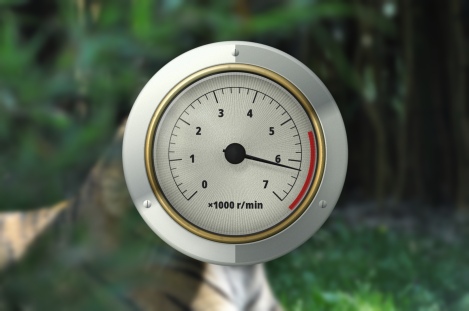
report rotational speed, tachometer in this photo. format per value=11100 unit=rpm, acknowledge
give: value=6200 unit=rpm
